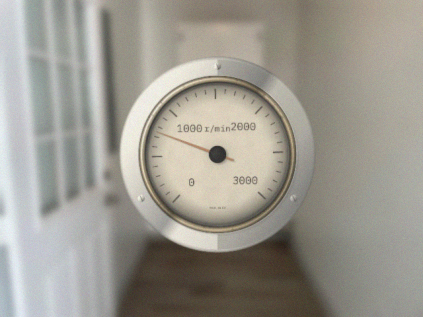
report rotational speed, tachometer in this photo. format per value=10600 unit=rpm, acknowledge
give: value=750 unit=rpm
